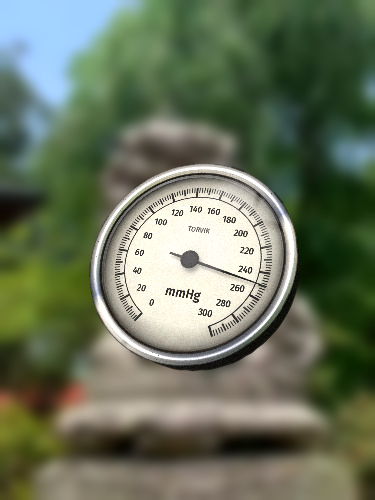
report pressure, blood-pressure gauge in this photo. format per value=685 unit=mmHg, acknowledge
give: value=250 unit=mmHg
